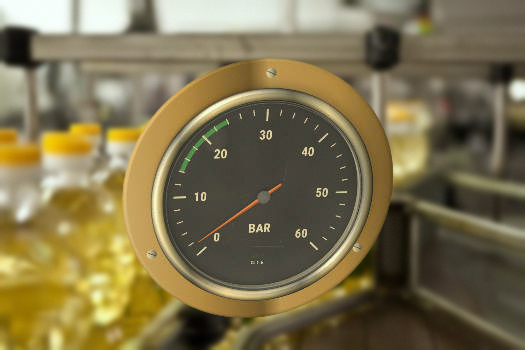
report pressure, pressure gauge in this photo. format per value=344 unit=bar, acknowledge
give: value=2 unit=bar
